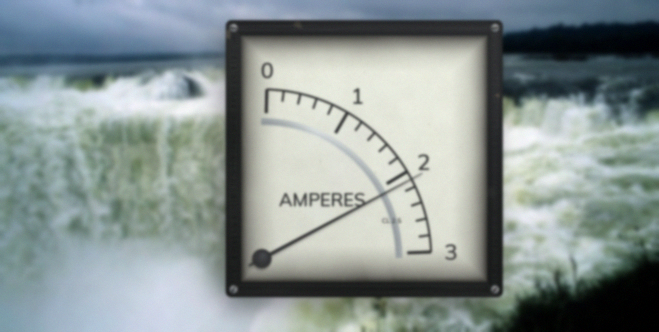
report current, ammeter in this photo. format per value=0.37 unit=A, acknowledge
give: value=2.1 unit=A
